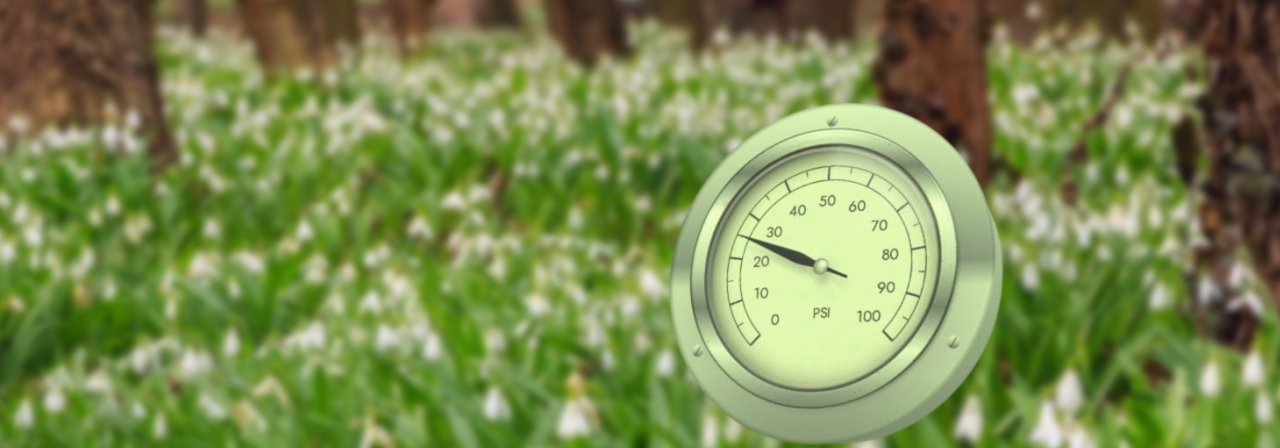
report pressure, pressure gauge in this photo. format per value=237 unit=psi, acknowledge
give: value=25 unit=psi
